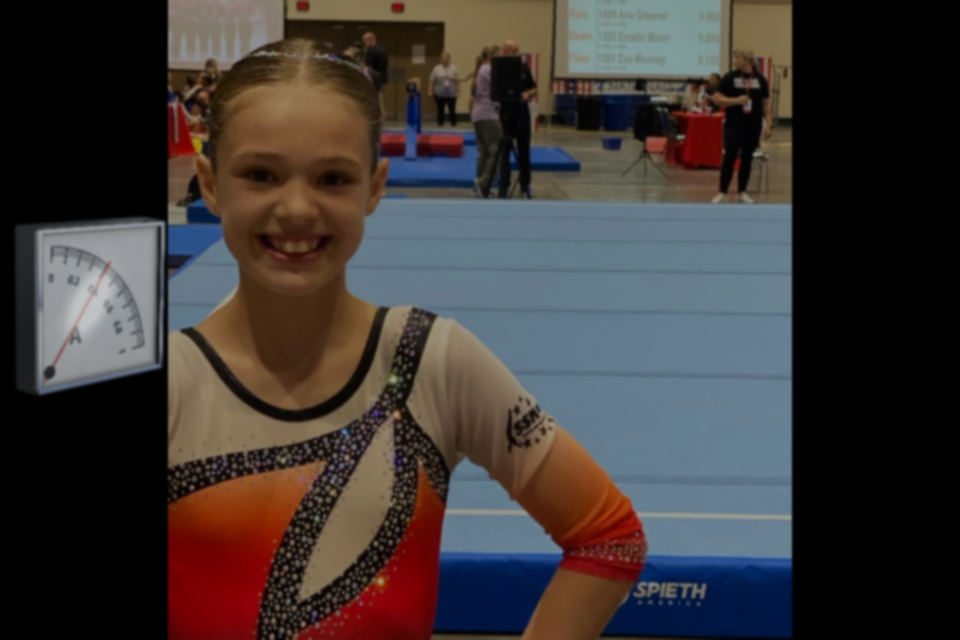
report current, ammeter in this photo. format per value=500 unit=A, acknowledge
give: value=0.4 unit=A
